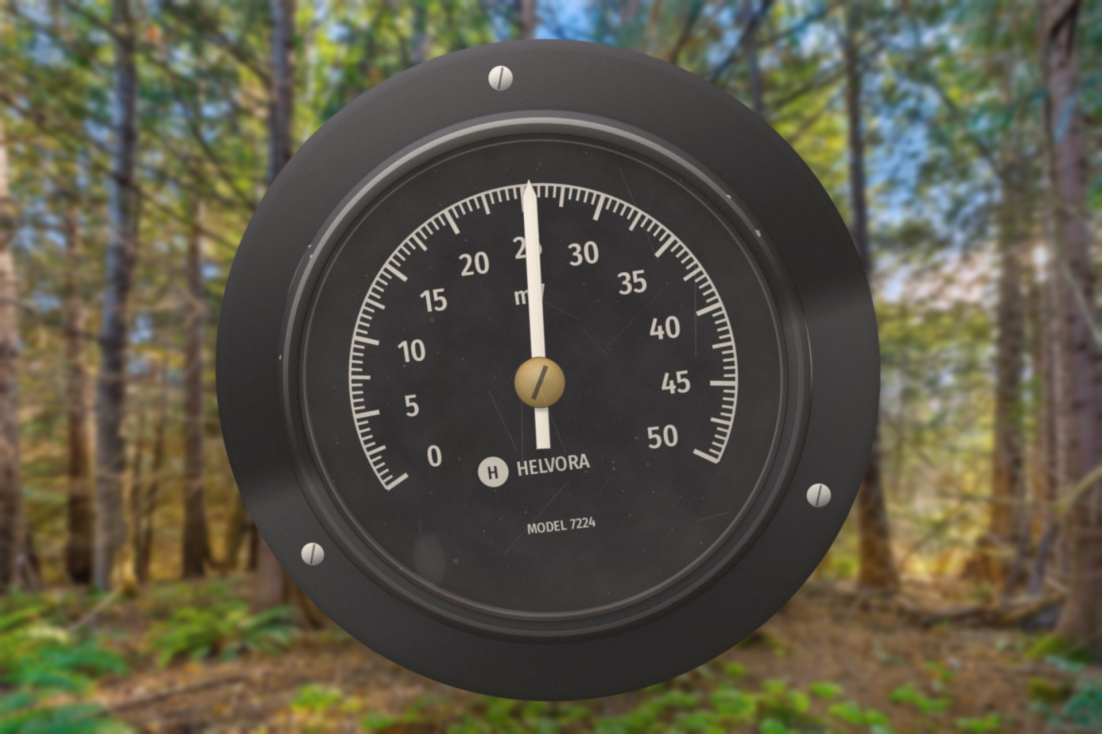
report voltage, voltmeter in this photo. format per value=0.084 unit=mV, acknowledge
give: value=25.5 unit=mV
